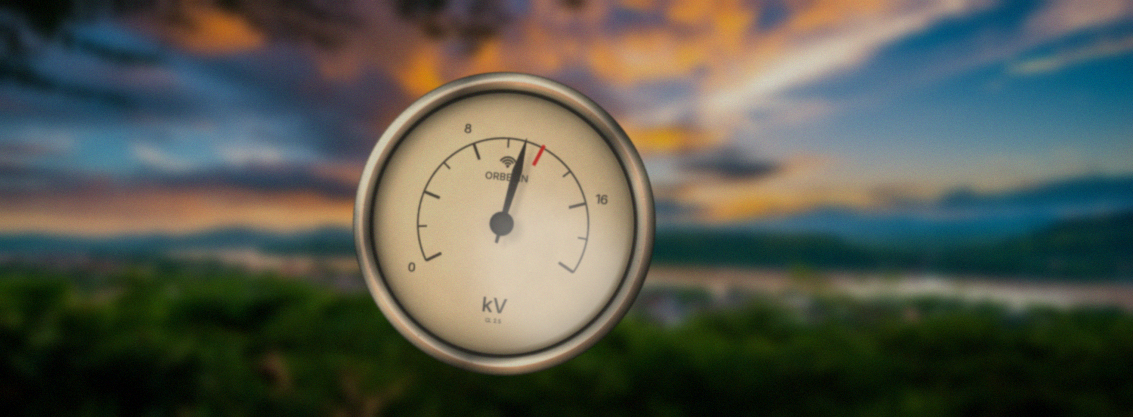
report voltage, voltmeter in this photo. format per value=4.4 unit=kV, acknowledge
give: value=11 unit=kV
